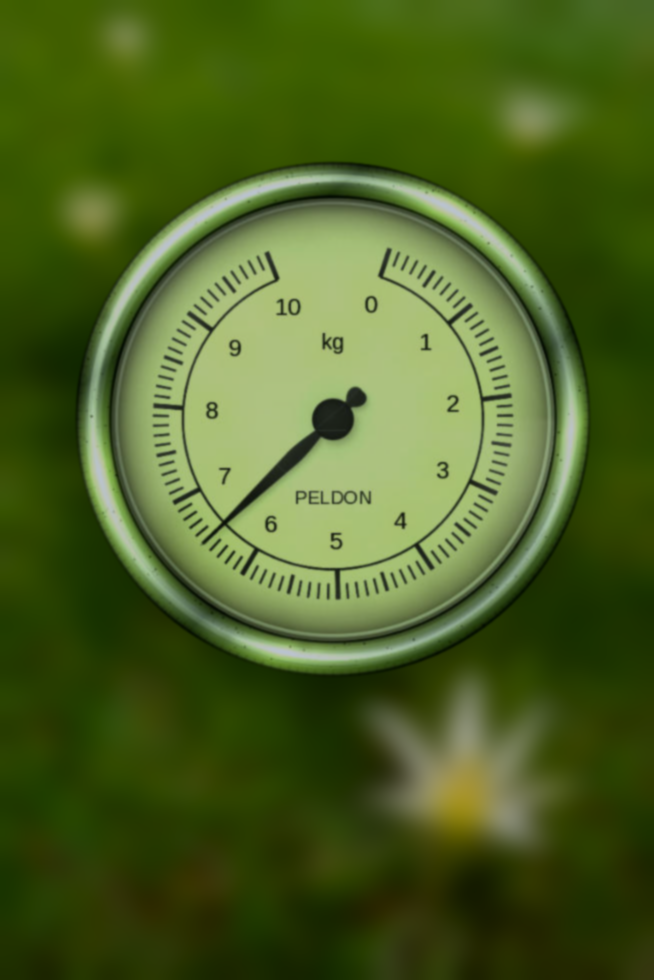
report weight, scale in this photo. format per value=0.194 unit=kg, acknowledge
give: value=6.5 unit=kg
